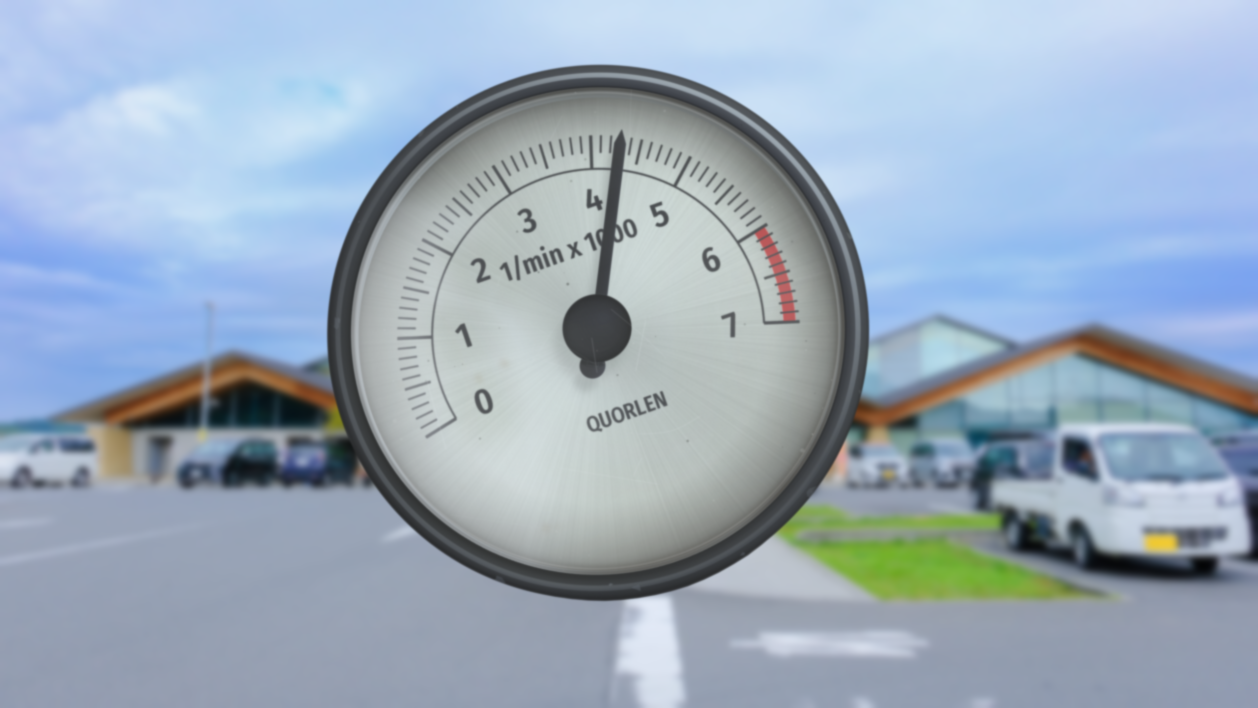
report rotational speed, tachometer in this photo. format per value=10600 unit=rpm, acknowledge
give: value=4300 unit=rpm
